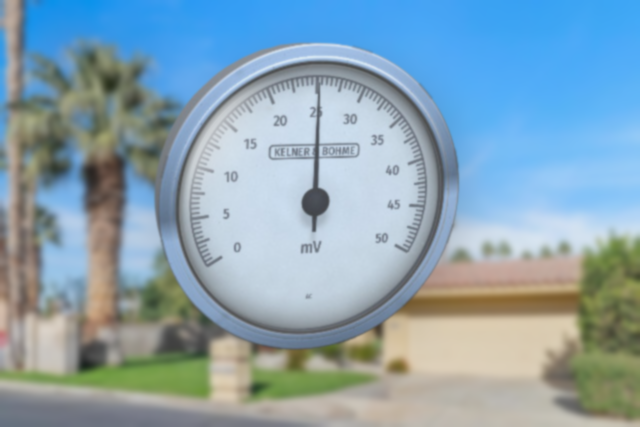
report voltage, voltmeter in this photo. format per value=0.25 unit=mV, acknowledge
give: value=25 unit=mV
